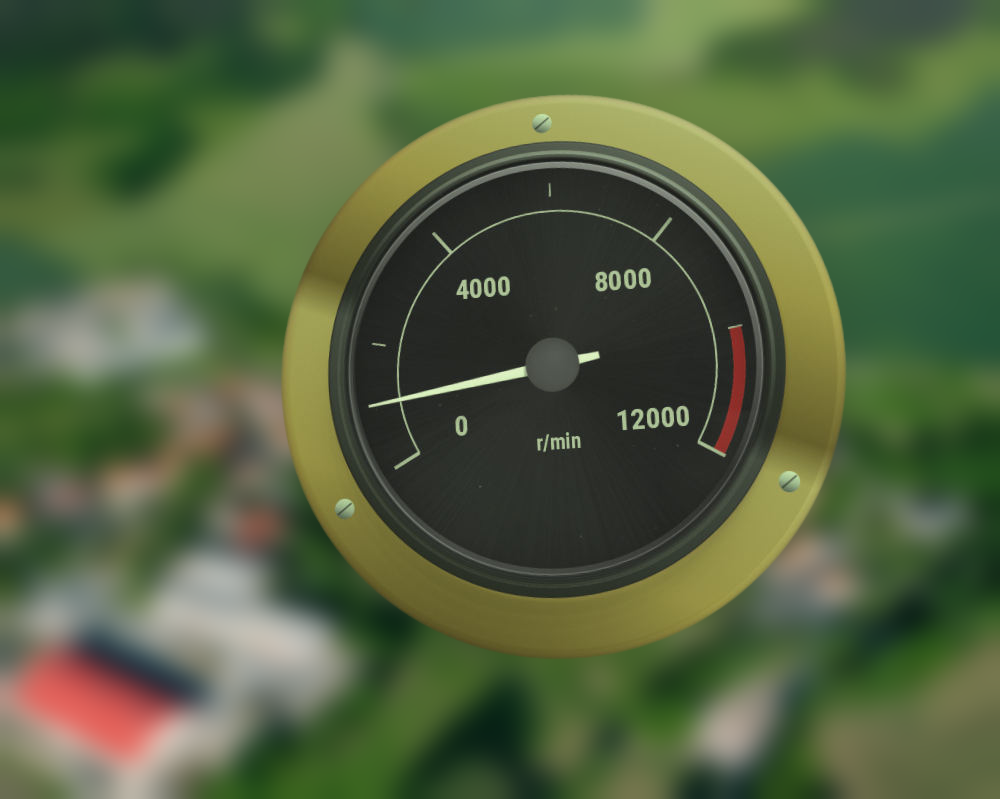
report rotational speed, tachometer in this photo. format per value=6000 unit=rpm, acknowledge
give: value=1000 unit=rpm
